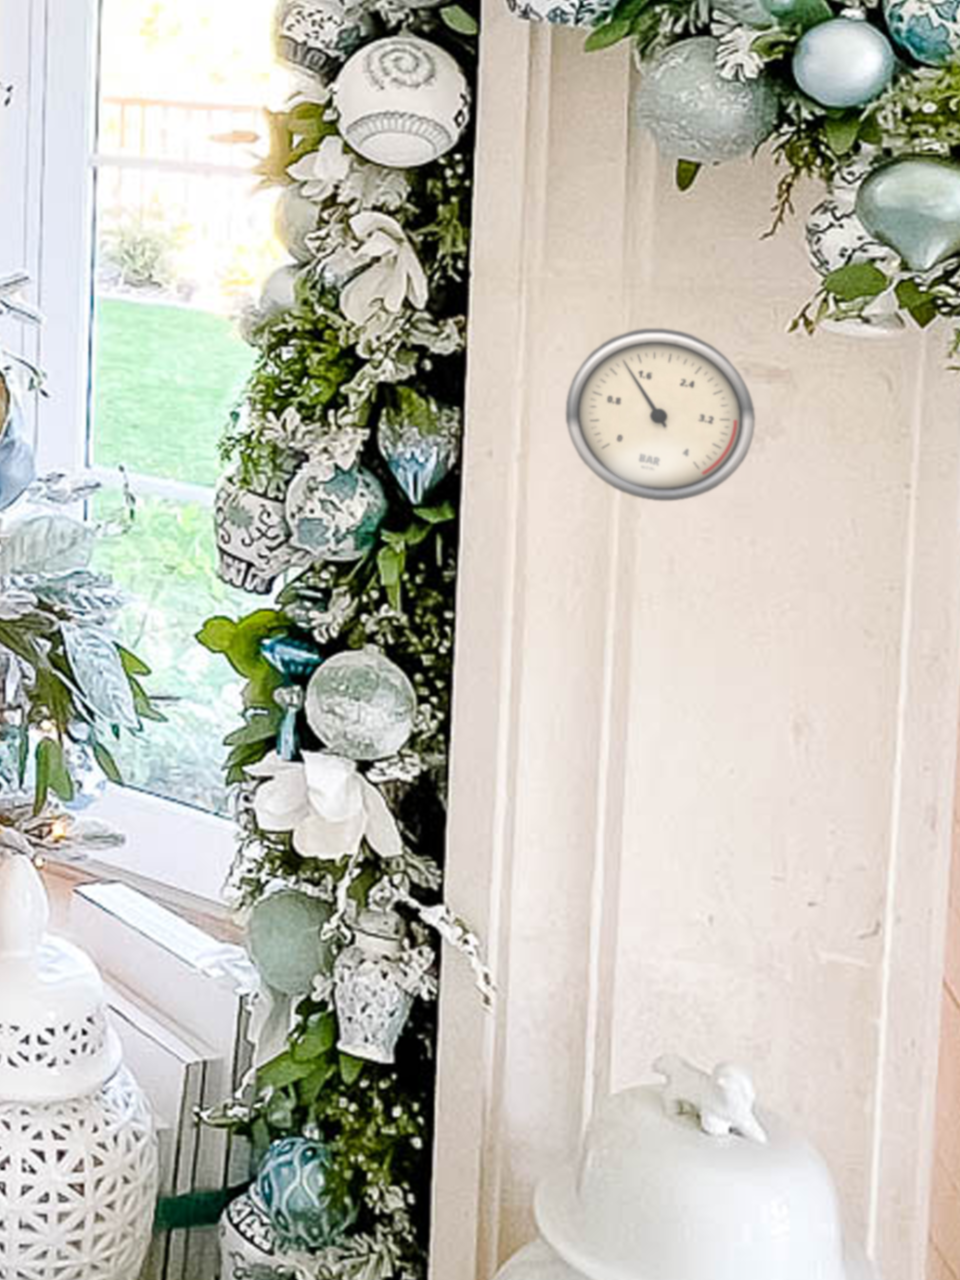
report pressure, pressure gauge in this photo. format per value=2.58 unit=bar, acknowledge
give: value=1.4 unit=bar
